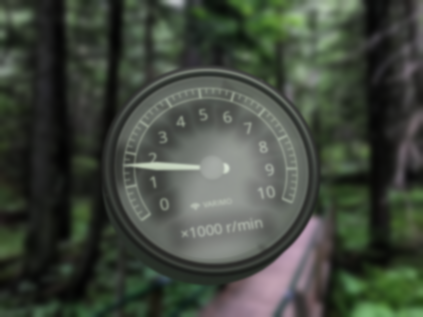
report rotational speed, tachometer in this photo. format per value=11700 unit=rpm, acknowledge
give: value=1600 unit=rpm
